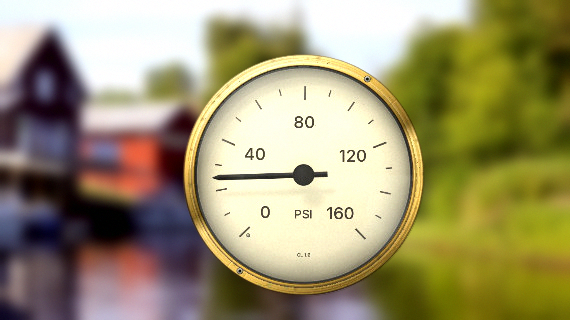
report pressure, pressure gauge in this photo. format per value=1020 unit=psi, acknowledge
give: value=25 unit=psi
